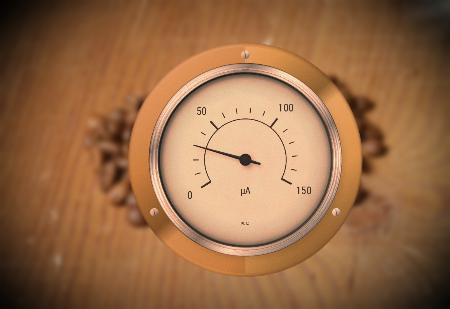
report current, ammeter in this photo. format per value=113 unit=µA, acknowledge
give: value=30 unit=µA
